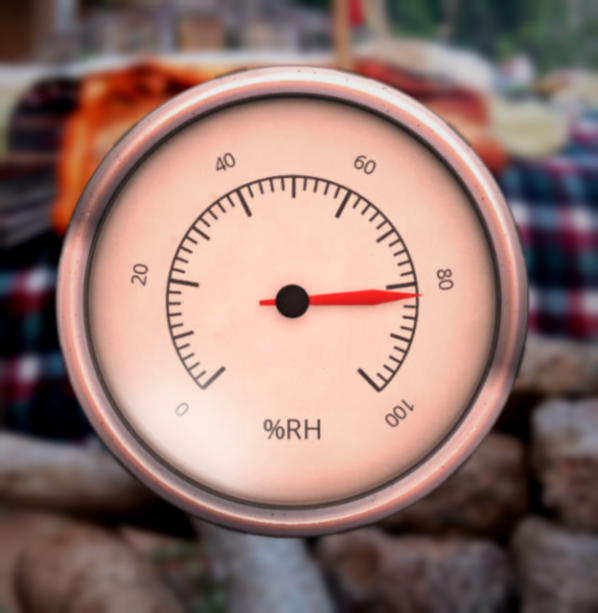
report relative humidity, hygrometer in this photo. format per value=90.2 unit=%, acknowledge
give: value=82 unit=%
